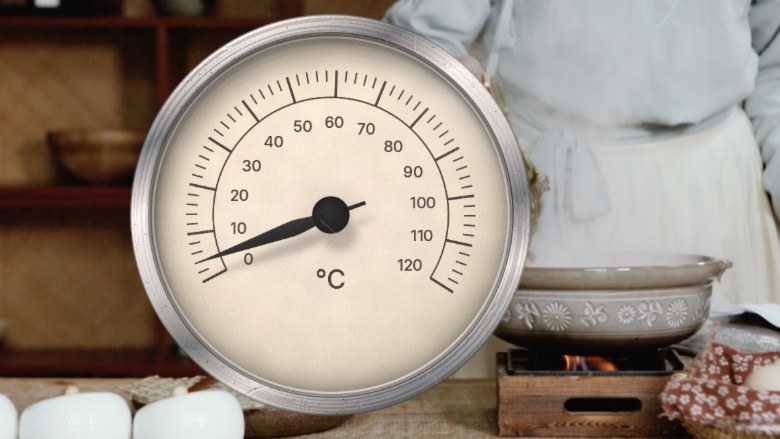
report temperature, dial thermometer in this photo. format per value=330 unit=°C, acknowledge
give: value=4 unit=°C
